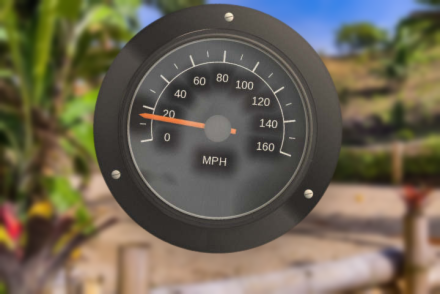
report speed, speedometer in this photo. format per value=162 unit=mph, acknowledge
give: value=15 unit=mph
